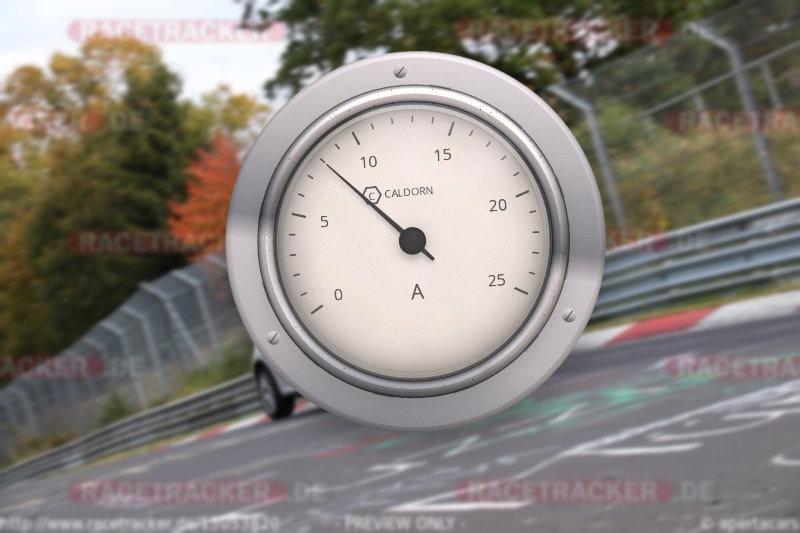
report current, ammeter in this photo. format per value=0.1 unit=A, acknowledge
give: value=8 unit=A
